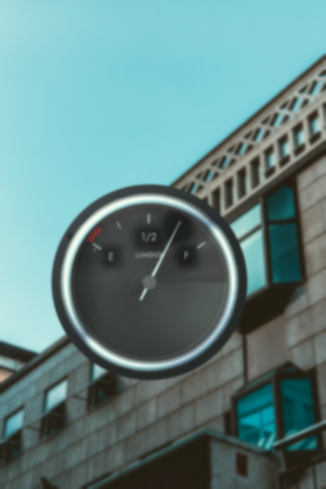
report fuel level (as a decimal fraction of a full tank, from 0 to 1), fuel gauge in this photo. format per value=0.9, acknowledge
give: value=0.75
